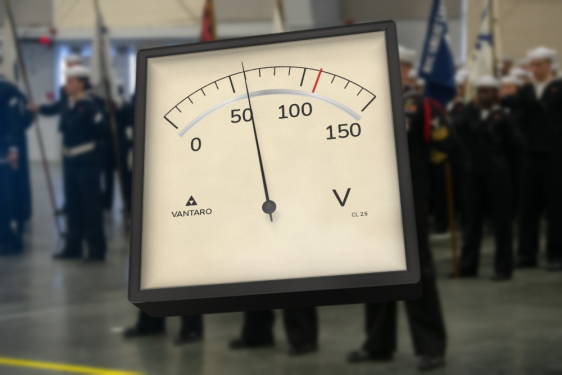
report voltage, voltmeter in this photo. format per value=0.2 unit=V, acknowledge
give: value=60 unit=V
